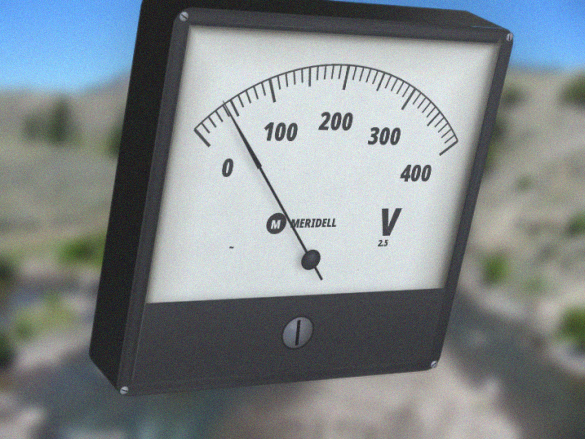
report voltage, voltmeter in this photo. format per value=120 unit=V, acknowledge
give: value=40 unit=V
